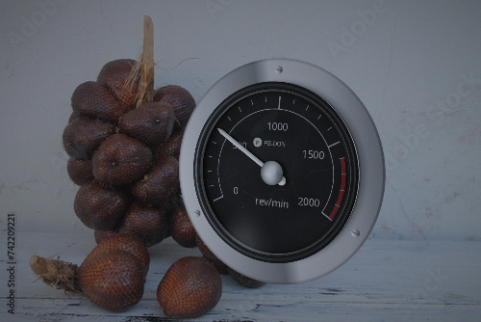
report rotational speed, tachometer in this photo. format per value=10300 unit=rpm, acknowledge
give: value=500 unit=rpm
